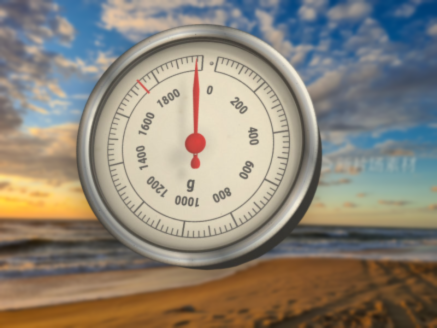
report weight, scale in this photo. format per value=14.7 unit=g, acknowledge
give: value=1980 unit=g
